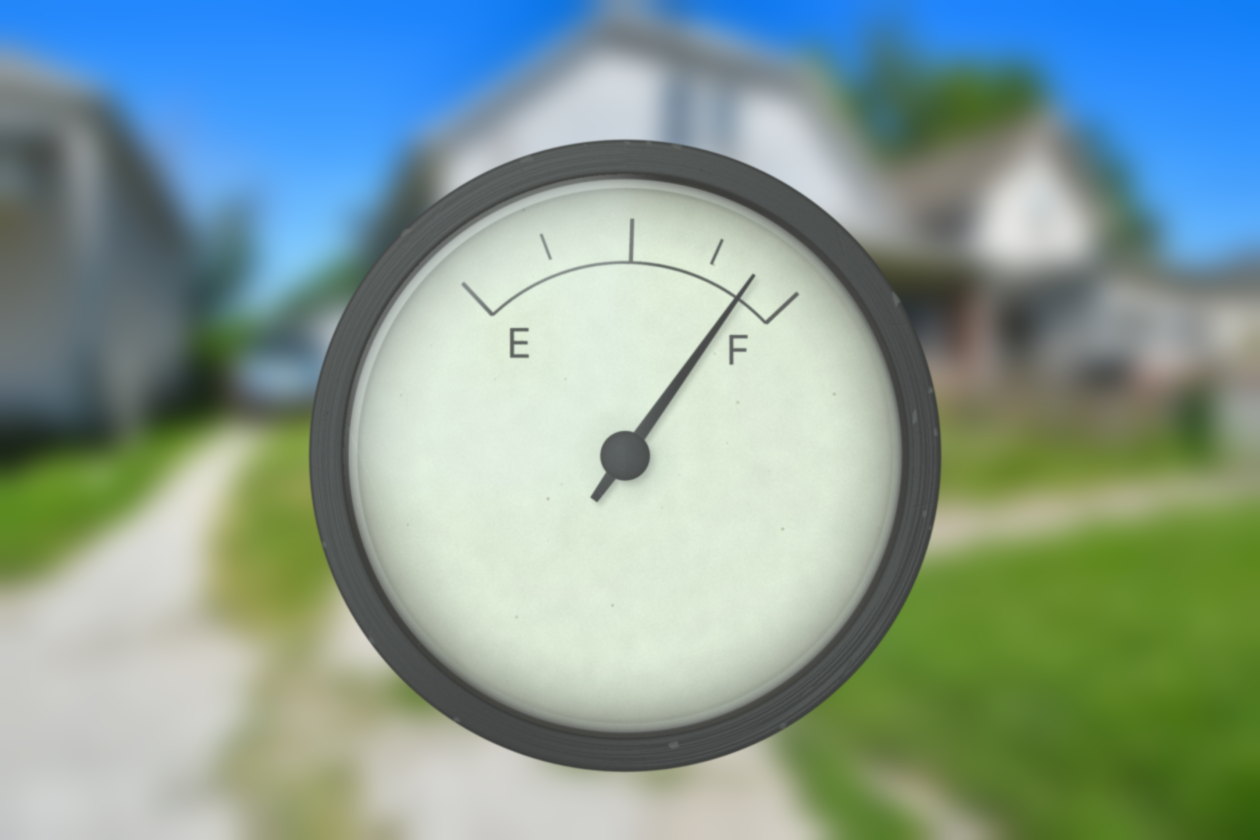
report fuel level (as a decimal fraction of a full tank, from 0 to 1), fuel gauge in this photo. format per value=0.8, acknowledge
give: value=0.875
